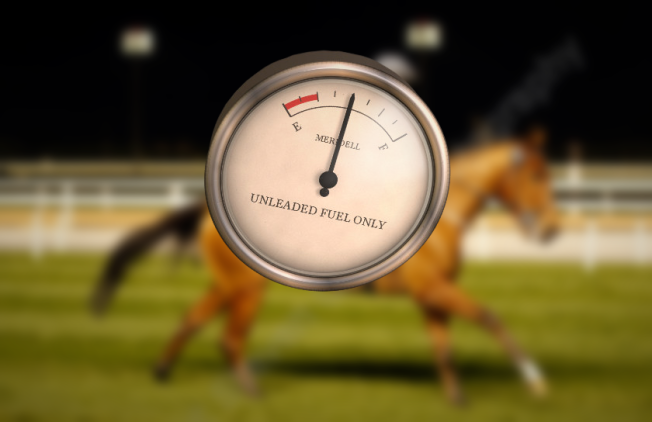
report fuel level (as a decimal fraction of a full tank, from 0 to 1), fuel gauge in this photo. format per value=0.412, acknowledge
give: value=0.5
